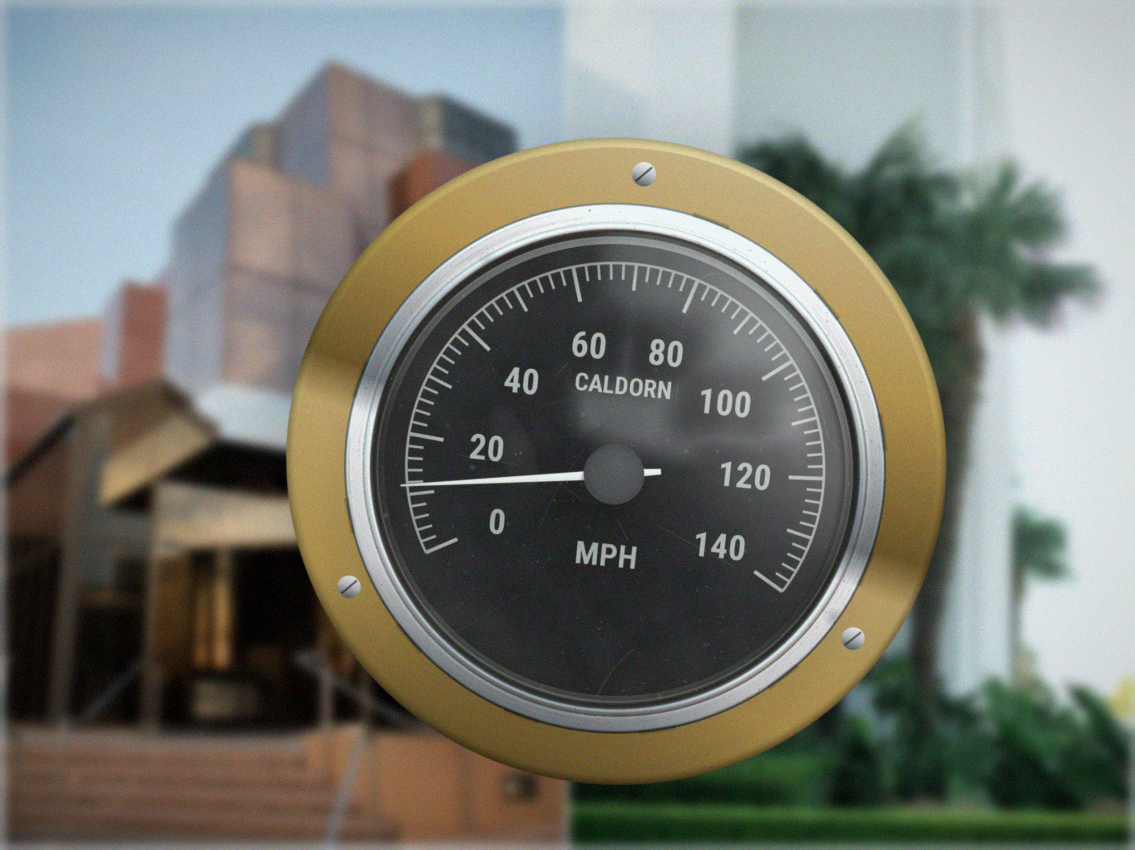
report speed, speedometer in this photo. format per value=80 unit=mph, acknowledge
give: value=12 unit=mph
